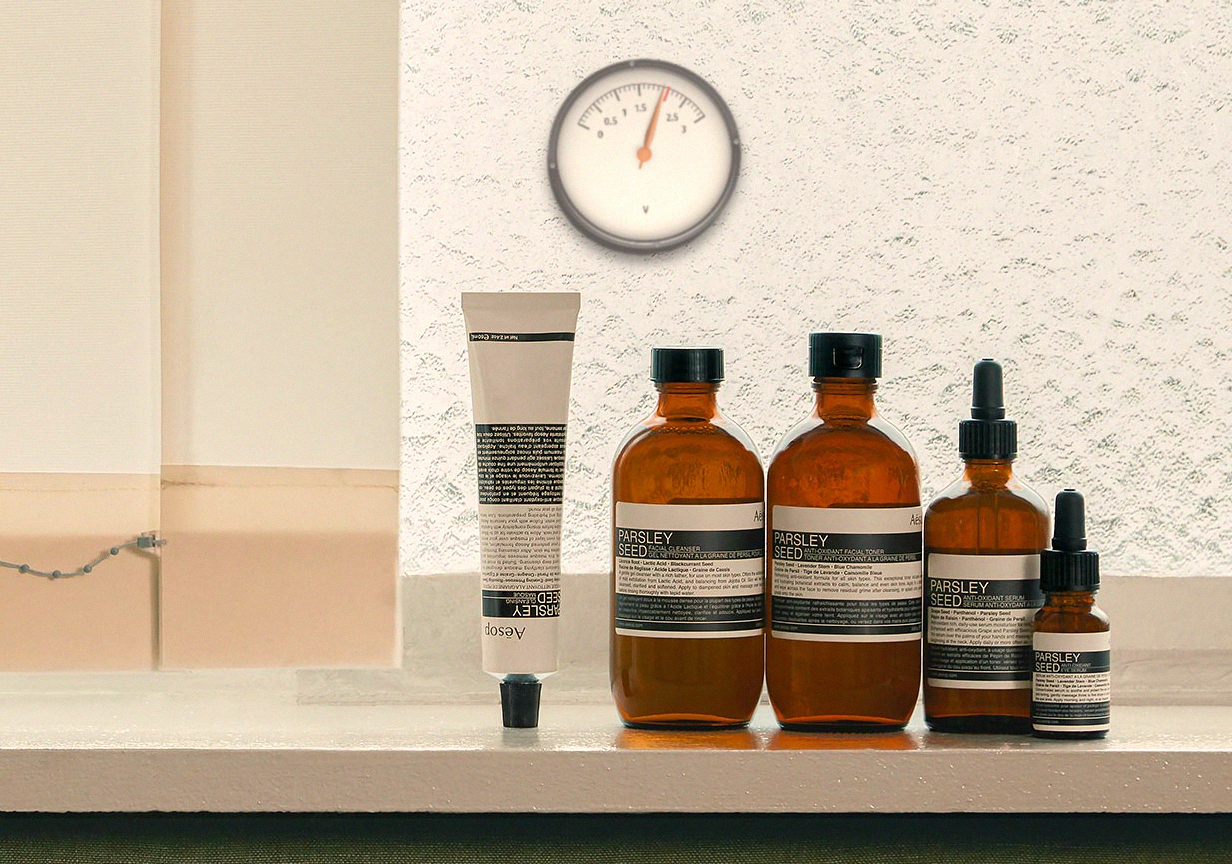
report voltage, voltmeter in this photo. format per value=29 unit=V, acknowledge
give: value=2 unit=V
